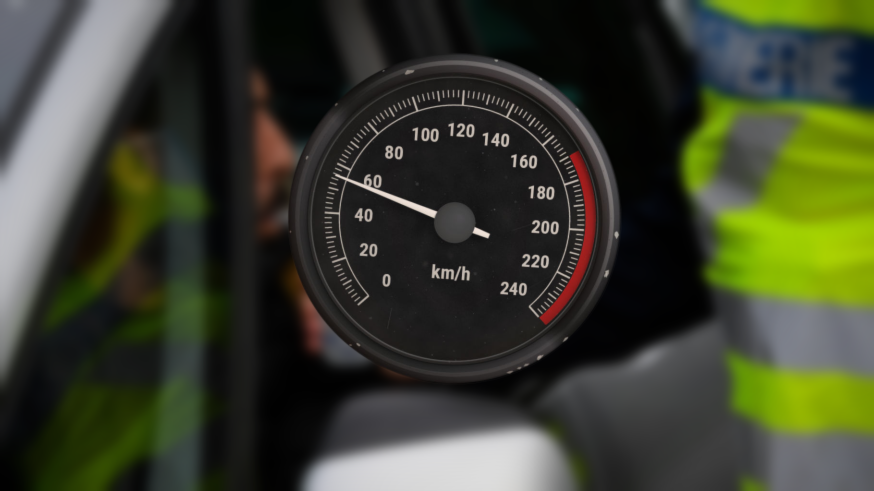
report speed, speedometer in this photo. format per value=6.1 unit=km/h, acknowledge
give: value=56 unit=km/h
